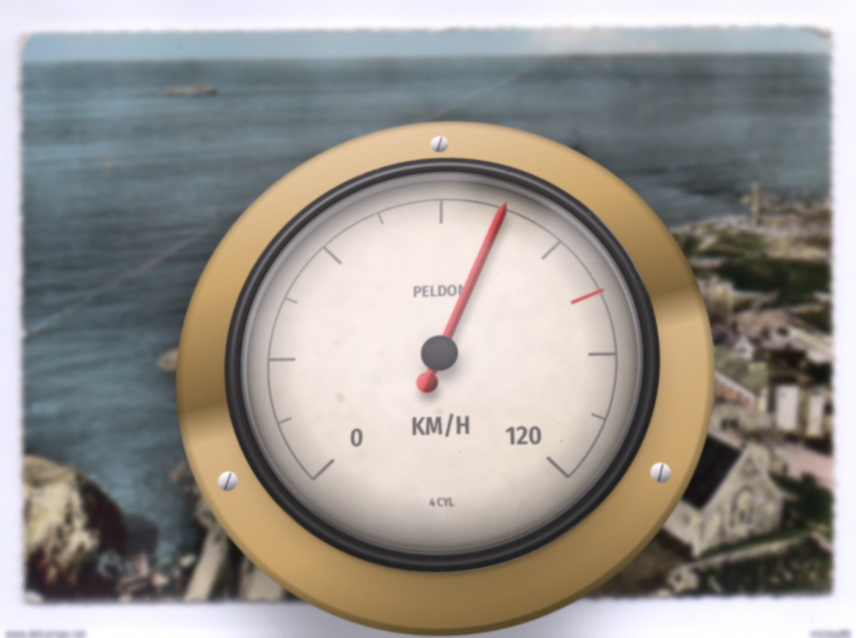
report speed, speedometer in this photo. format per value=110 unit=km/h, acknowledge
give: value=70 unit=km/h
